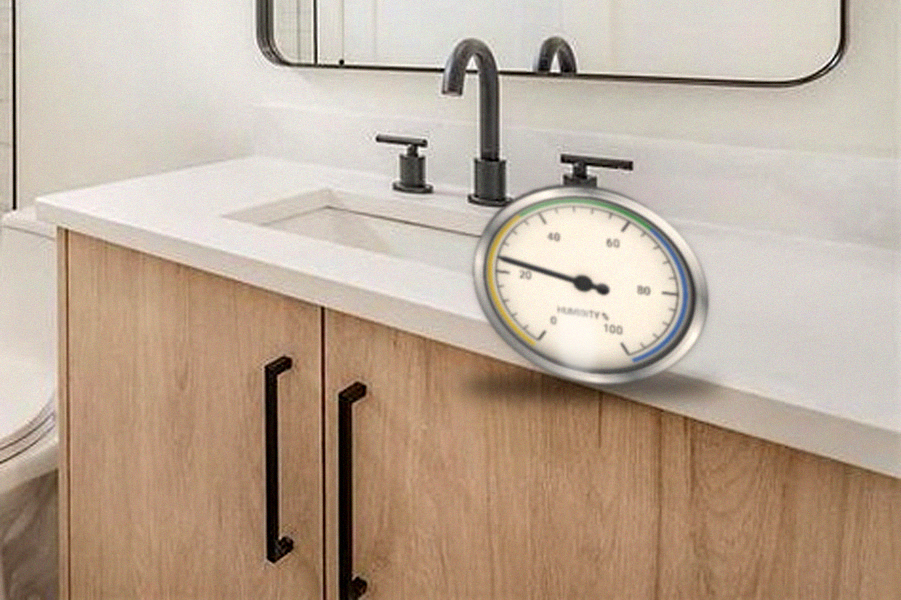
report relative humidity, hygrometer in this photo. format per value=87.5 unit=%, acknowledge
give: value=24 unit=%
